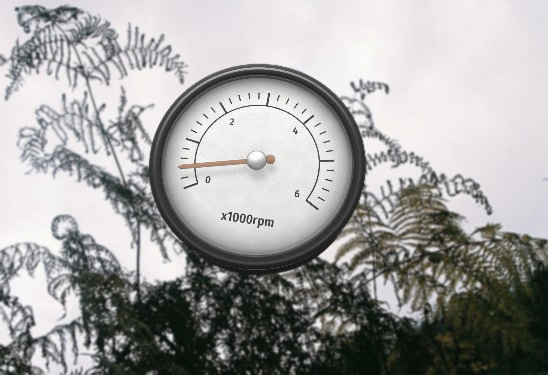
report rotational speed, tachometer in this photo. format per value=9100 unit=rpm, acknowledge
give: value=400 unit=rpm
